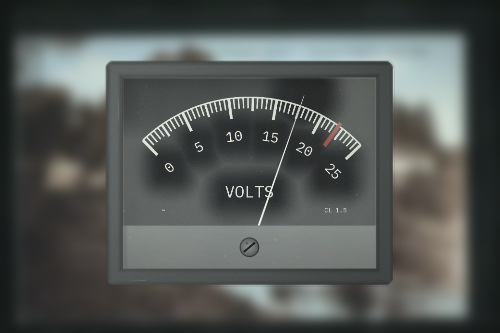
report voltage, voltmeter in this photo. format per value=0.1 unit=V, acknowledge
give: value=17.5 unit=V
